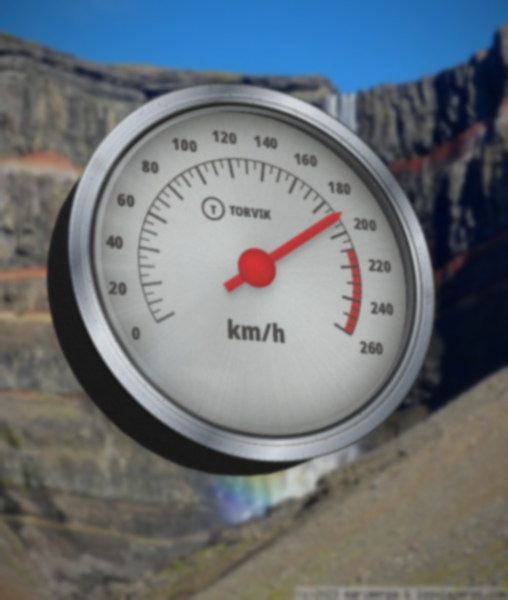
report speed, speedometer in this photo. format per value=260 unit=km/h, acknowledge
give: value=190 unit=km/h
